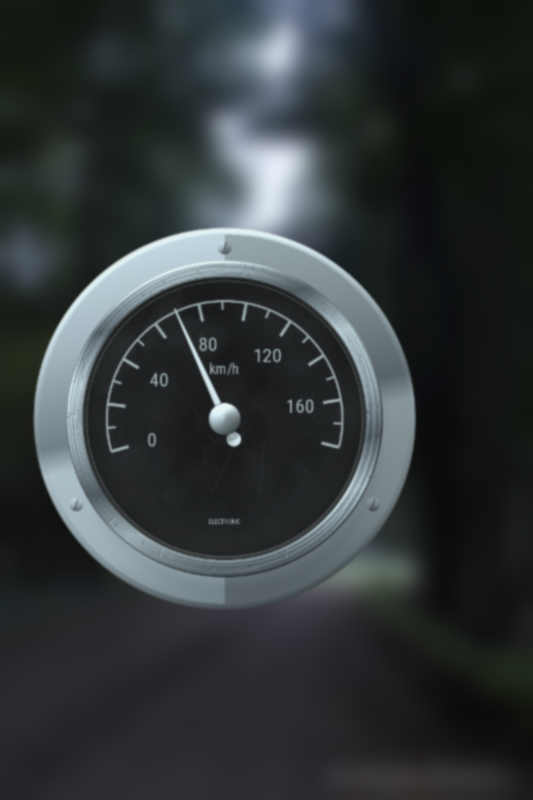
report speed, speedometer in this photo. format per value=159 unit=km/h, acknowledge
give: value=70 unit=km/h
